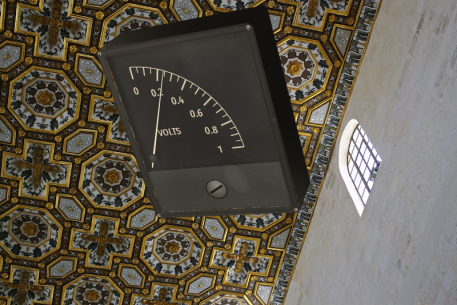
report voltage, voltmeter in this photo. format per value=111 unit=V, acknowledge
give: value=0.25 unit=V
